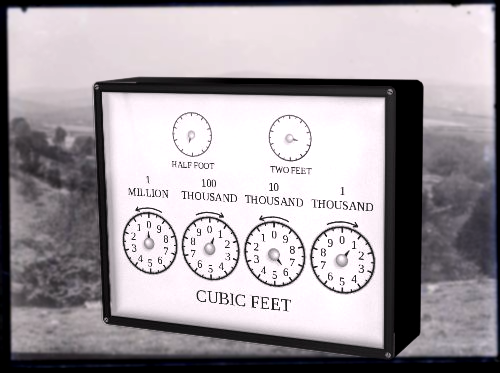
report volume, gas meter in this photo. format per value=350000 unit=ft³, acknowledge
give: value=6100 unit=ft³
